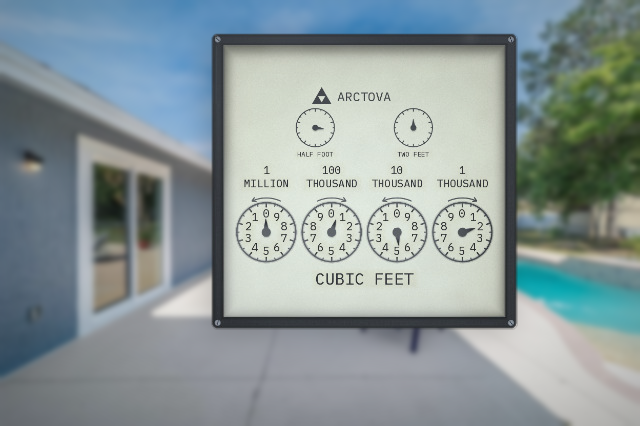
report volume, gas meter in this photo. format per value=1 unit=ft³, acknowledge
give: value=5200 unit=ft³
